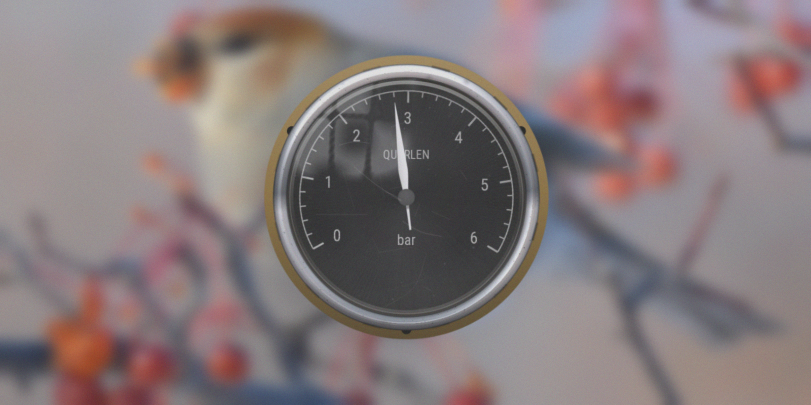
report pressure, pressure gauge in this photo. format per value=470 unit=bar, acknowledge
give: value=2.8 unit=bar
